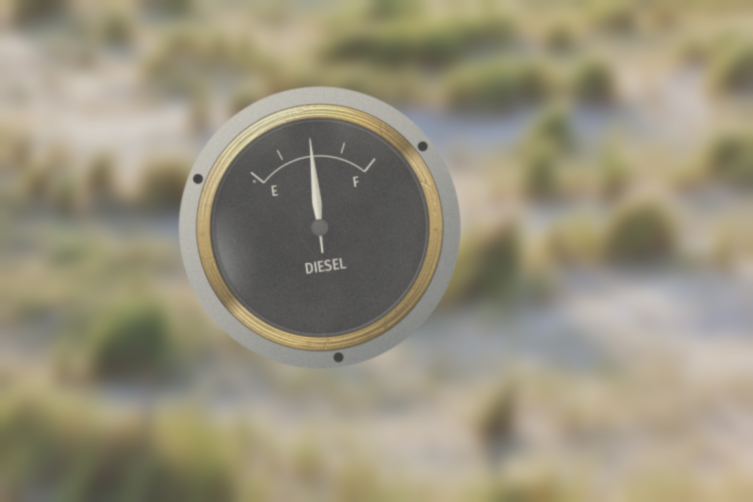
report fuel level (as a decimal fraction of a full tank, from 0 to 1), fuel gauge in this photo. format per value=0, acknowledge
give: value=0.5
